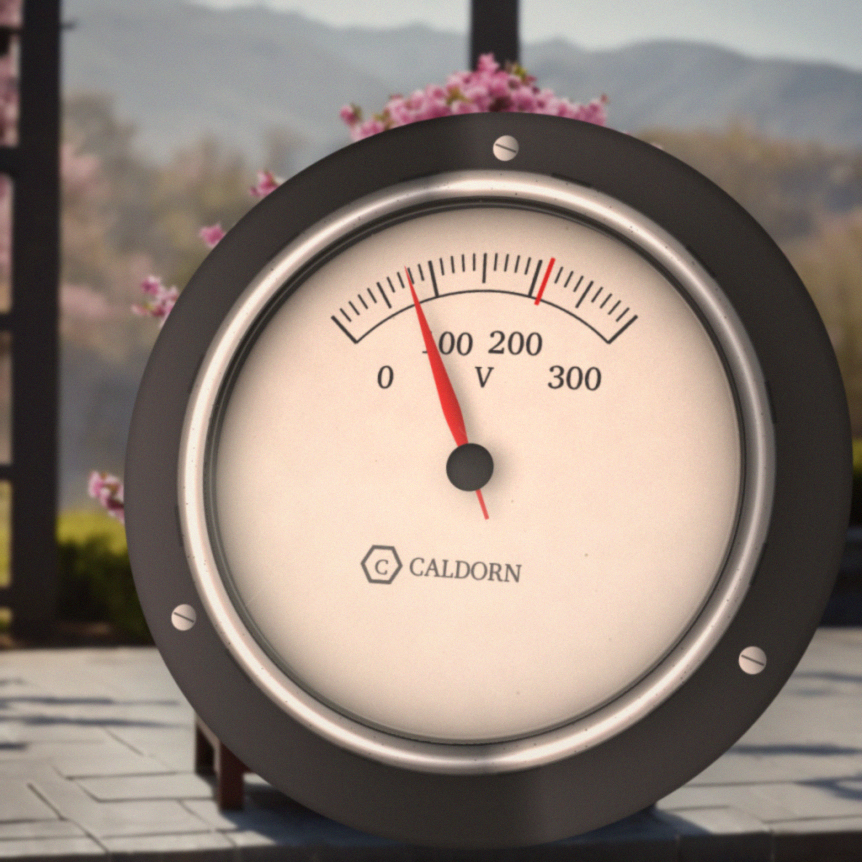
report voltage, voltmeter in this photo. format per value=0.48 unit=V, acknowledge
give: value=80 unit=V
